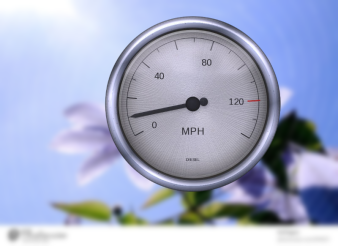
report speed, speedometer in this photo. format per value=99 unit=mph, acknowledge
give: value=10 unit=mph
